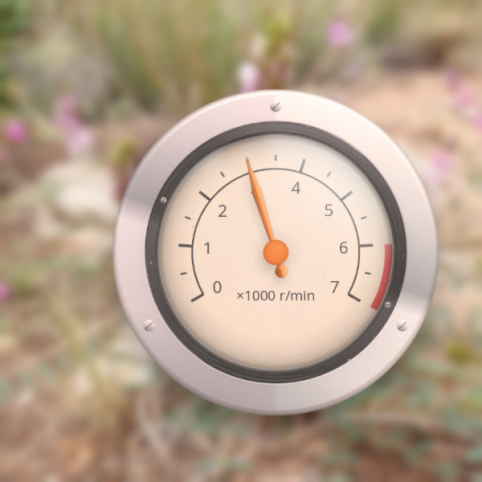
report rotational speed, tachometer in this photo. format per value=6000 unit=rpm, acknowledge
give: value=3000 unit=rpm
